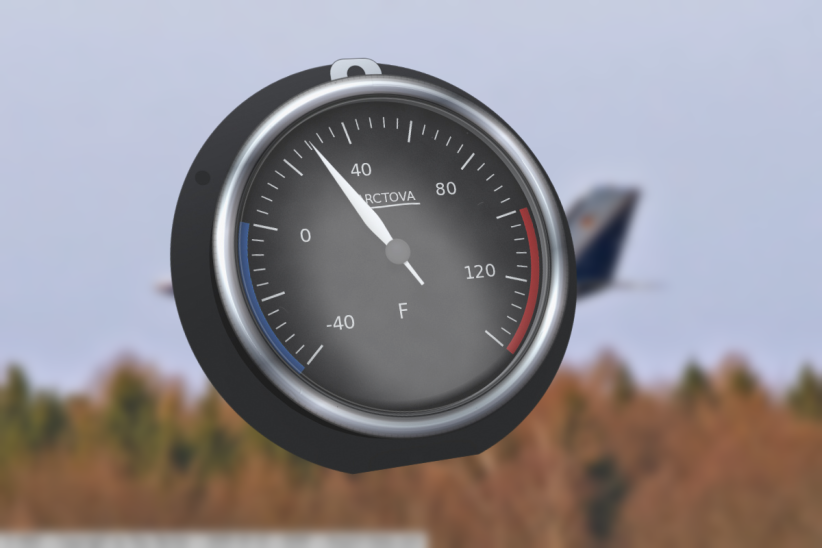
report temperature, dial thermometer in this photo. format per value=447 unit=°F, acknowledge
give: value=28 unit=°F
